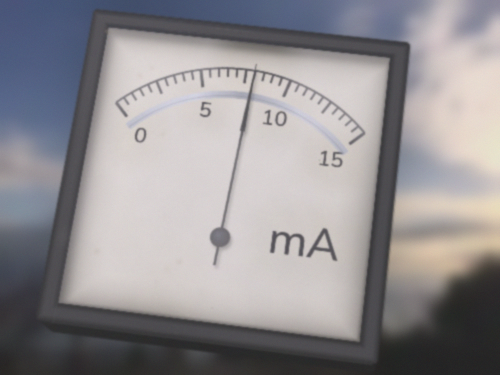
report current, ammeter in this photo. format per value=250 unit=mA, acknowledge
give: value=8 unit=mA
